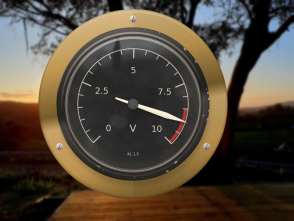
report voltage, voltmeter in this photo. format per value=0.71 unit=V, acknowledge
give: value=9 unit=V
